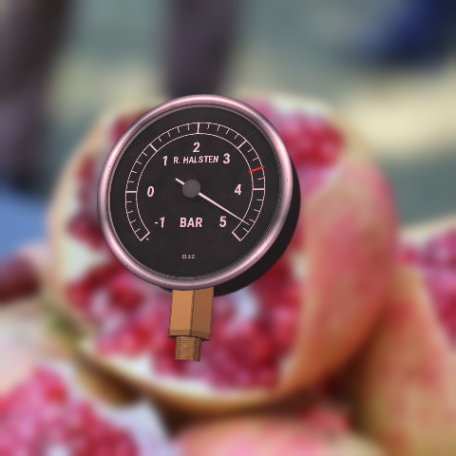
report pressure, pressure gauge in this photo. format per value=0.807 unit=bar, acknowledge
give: value=4.7 unit=bar
